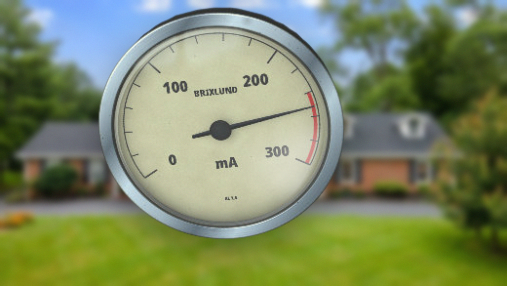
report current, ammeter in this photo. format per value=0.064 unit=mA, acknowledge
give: value=250 unit=mA
